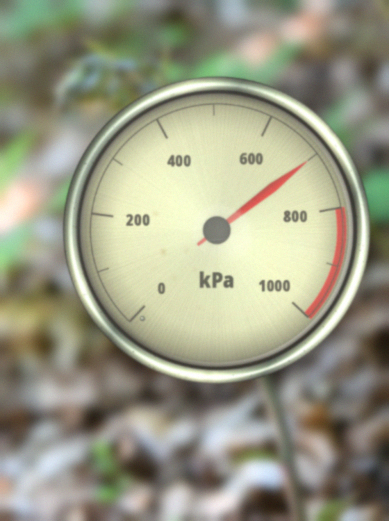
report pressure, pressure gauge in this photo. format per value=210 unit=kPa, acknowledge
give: value=700 unit=kPa
